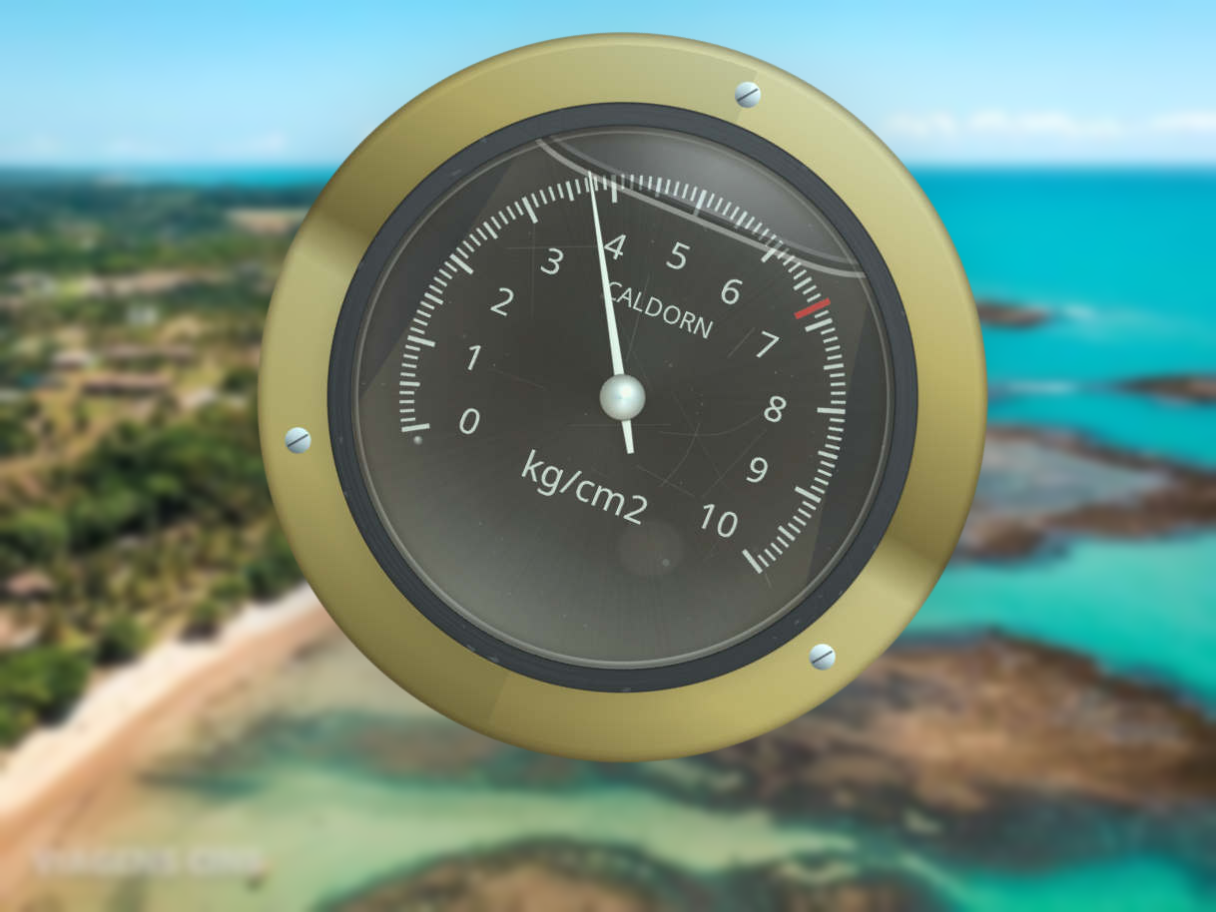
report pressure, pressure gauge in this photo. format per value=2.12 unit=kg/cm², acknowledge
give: value=3.75 unit=kg/cm²
